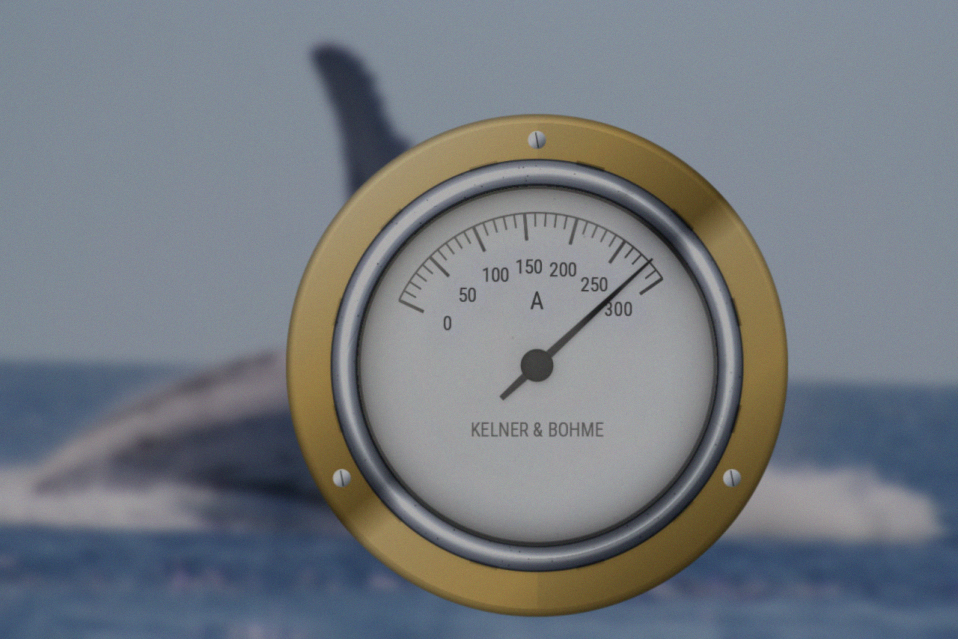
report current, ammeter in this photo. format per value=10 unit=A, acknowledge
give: value=280 unit=A
